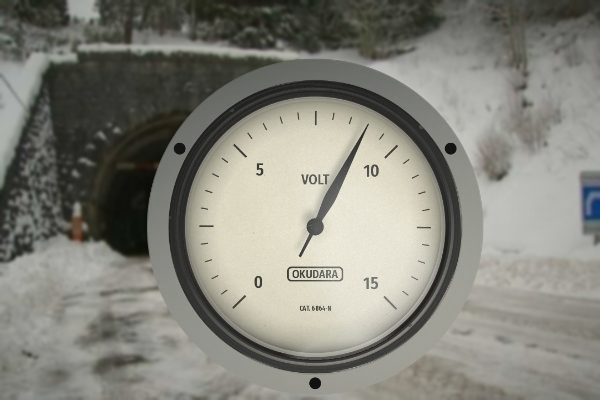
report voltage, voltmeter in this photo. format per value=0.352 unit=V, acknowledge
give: value=9 unit=V
